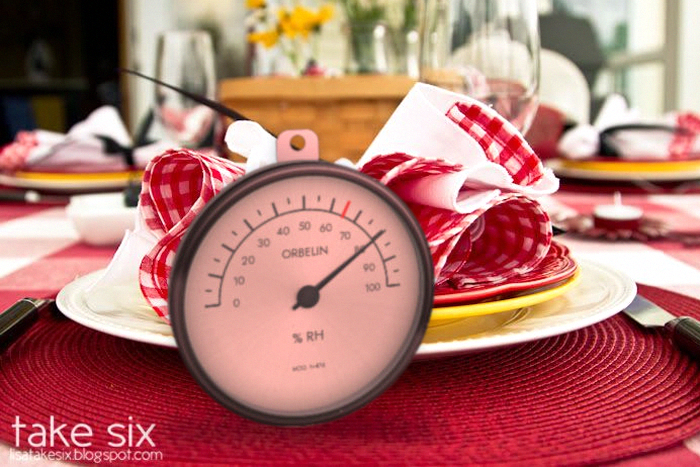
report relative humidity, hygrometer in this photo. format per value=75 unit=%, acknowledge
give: value=80 unit=%
